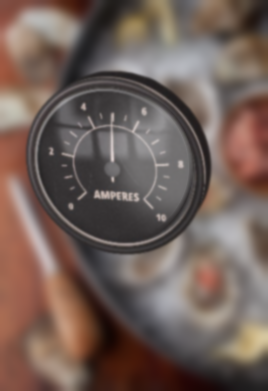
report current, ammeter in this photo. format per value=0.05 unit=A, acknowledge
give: value=5 unit=A
